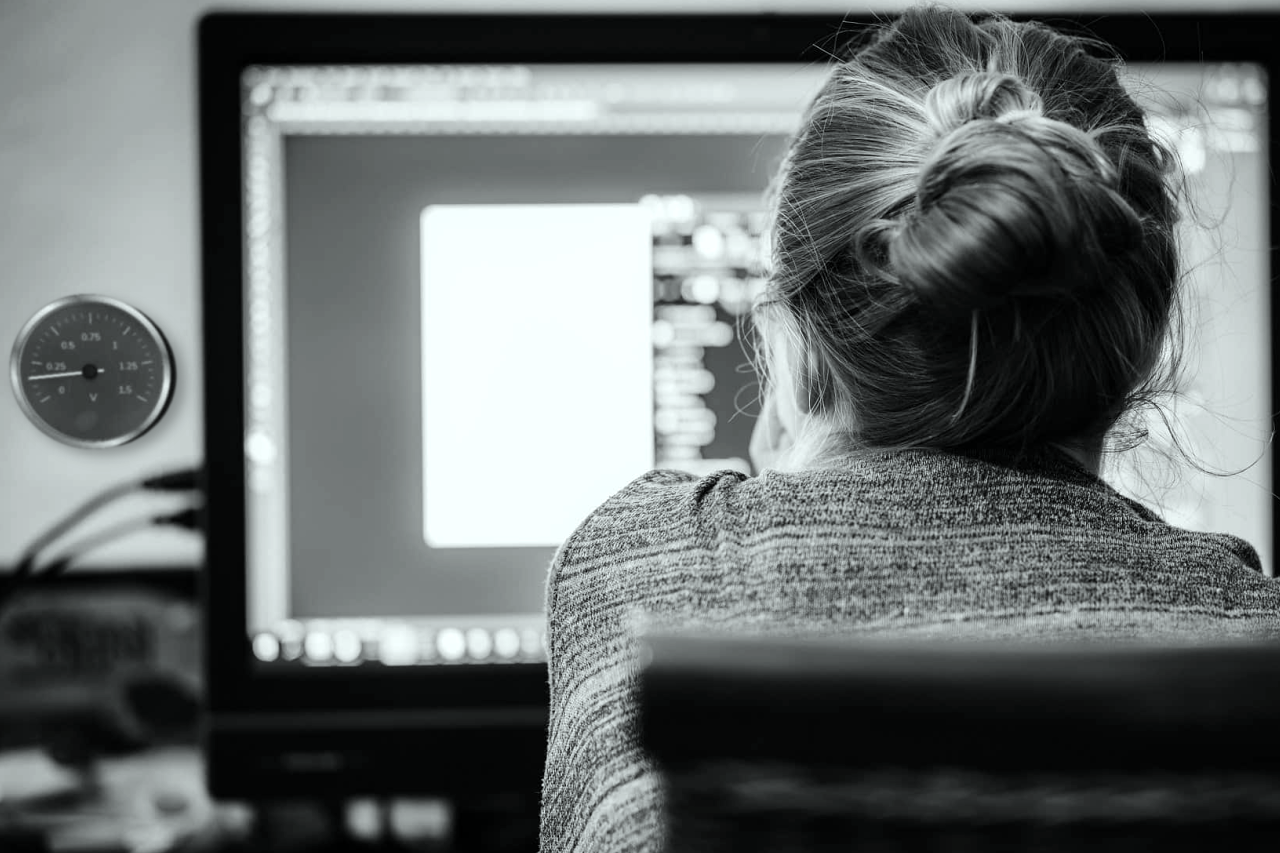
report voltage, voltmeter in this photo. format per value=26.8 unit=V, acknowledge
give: value=0.15 unit=V
